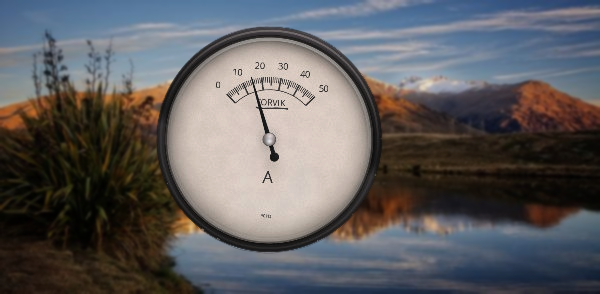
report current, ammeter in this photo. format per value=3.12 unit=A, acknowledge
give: value=15 unit=A
